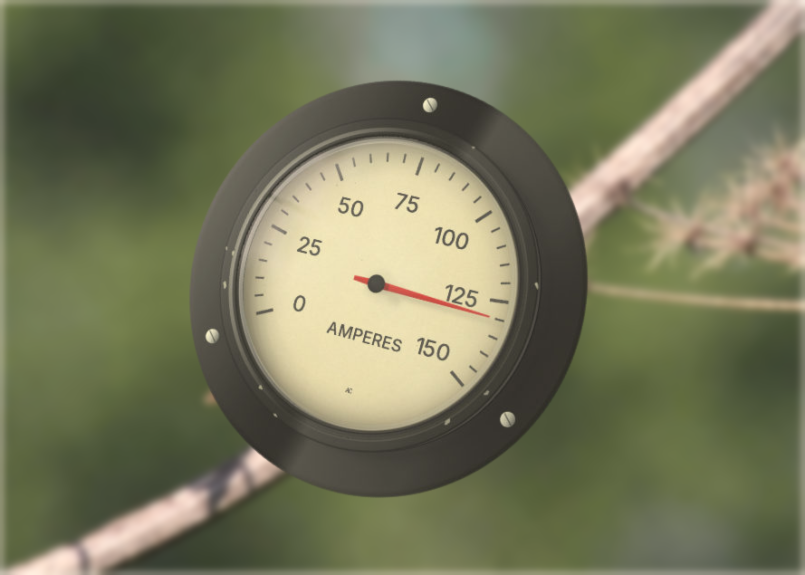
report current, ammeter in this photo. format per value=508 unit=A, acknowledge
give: value=130 unit=A
